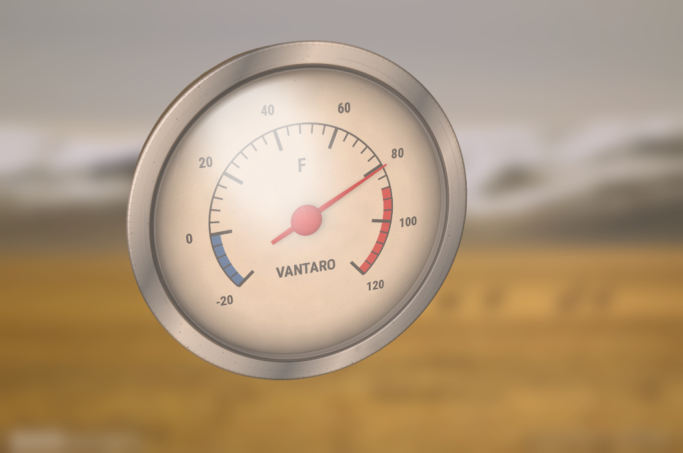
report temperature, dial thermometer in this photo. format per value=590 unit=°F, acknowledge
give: value=80 unit=°F
